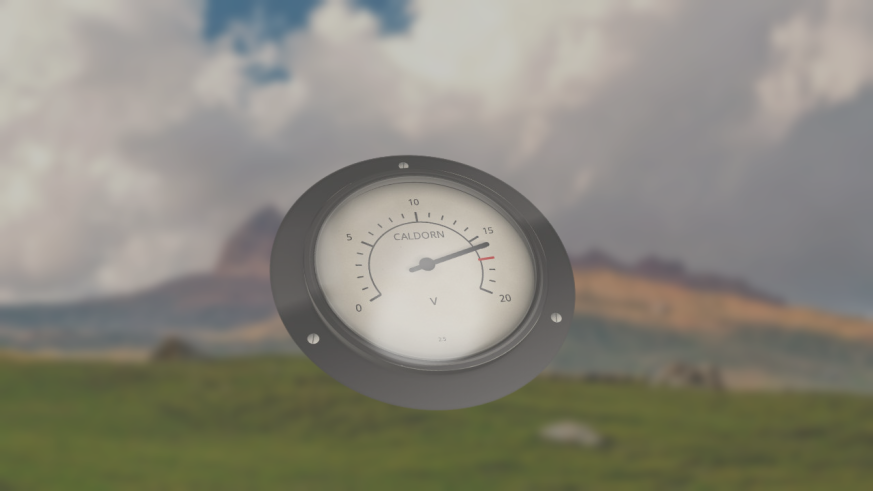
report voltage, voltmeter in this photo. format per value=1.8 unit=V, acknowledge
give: value=16 unit=V
